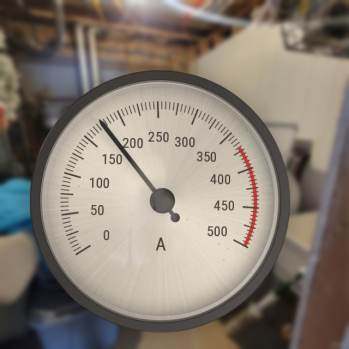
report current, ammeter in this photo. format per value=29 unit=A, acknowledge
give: value=175 unit=A
